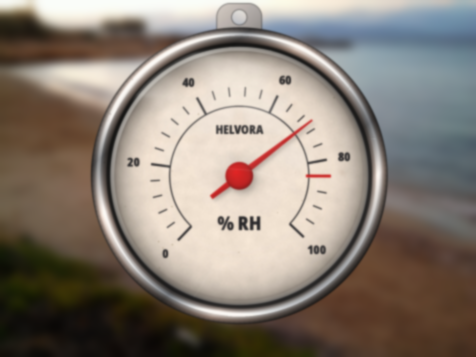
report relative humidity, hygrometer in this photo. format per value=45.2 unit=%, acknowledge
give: value=70 unit=%
